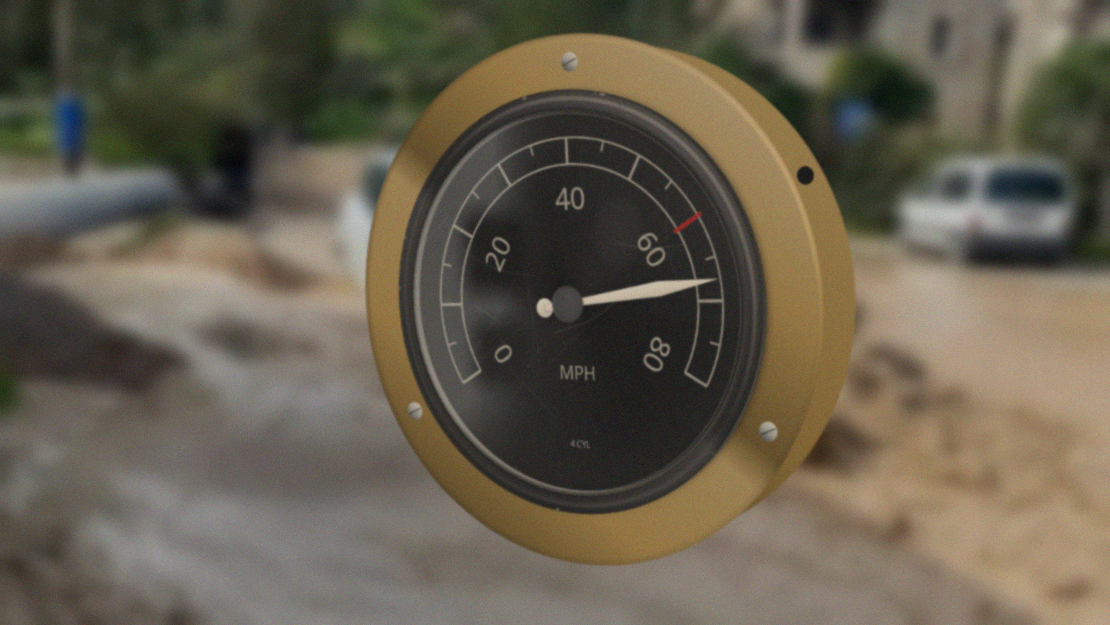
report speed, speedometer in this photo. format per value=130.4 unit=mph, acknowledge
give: value=67.5 unit=mph
